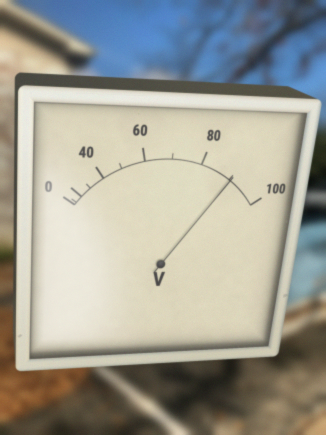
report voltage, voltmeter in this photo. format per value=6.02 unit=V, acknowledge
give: value=90 unit=V
